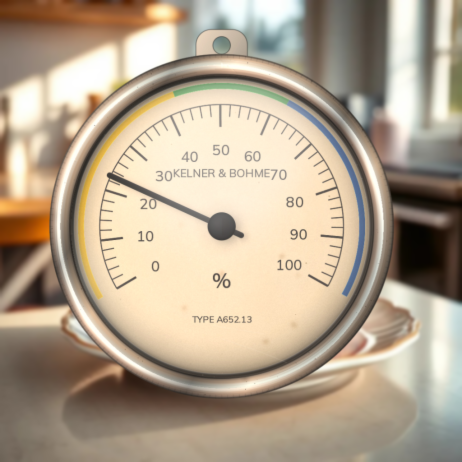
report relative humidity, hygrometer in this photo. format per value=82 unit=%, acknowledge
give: value=23 unit=%
